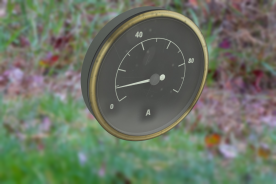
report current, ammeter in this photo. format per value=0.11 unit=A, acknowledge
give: value=10 unit=A
